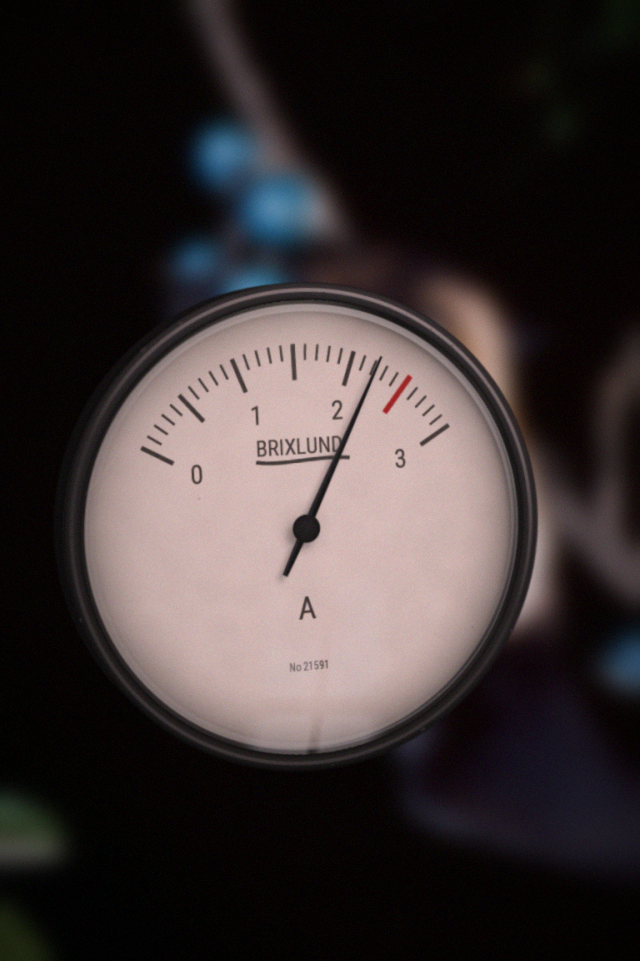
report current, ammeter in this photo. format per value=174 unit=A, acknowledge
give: value=2.2 unit=A
